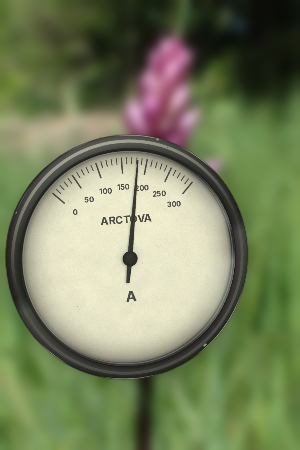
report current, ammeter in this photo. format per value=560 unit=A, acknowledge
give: value=180 unit=A
